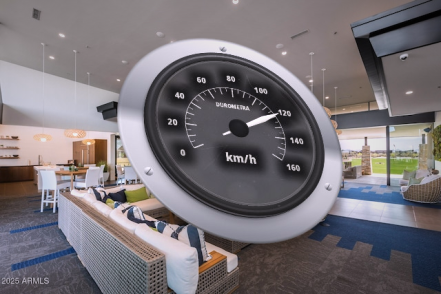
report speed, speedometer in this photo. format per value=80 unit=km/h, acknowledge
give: value=120 unit=km/h
